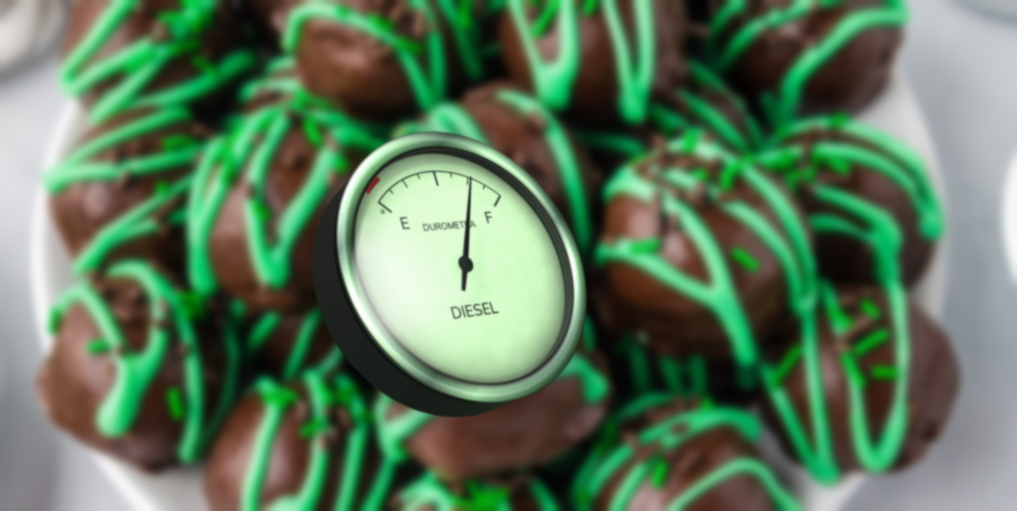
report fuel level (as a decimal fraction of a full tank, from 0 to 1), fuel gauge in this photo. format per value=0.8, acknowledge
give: value=0.75
